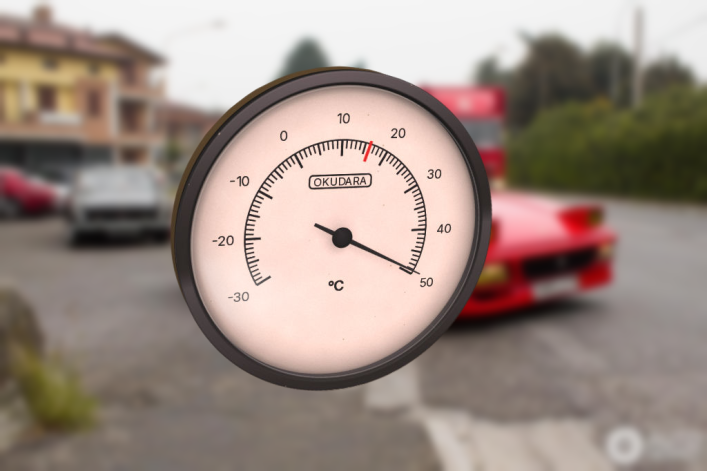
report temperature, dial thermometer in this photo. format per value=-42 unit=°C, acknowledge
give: value=49 unit=°C
